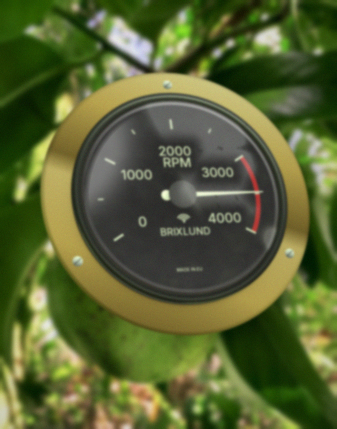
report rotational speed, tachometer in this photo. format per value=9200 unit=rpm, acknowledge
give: value=3500 unit=rpm
